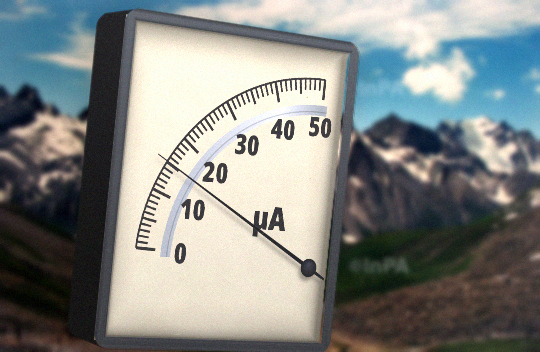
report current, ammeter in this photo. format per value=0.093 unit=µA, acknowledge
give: value=15 unit=µA
